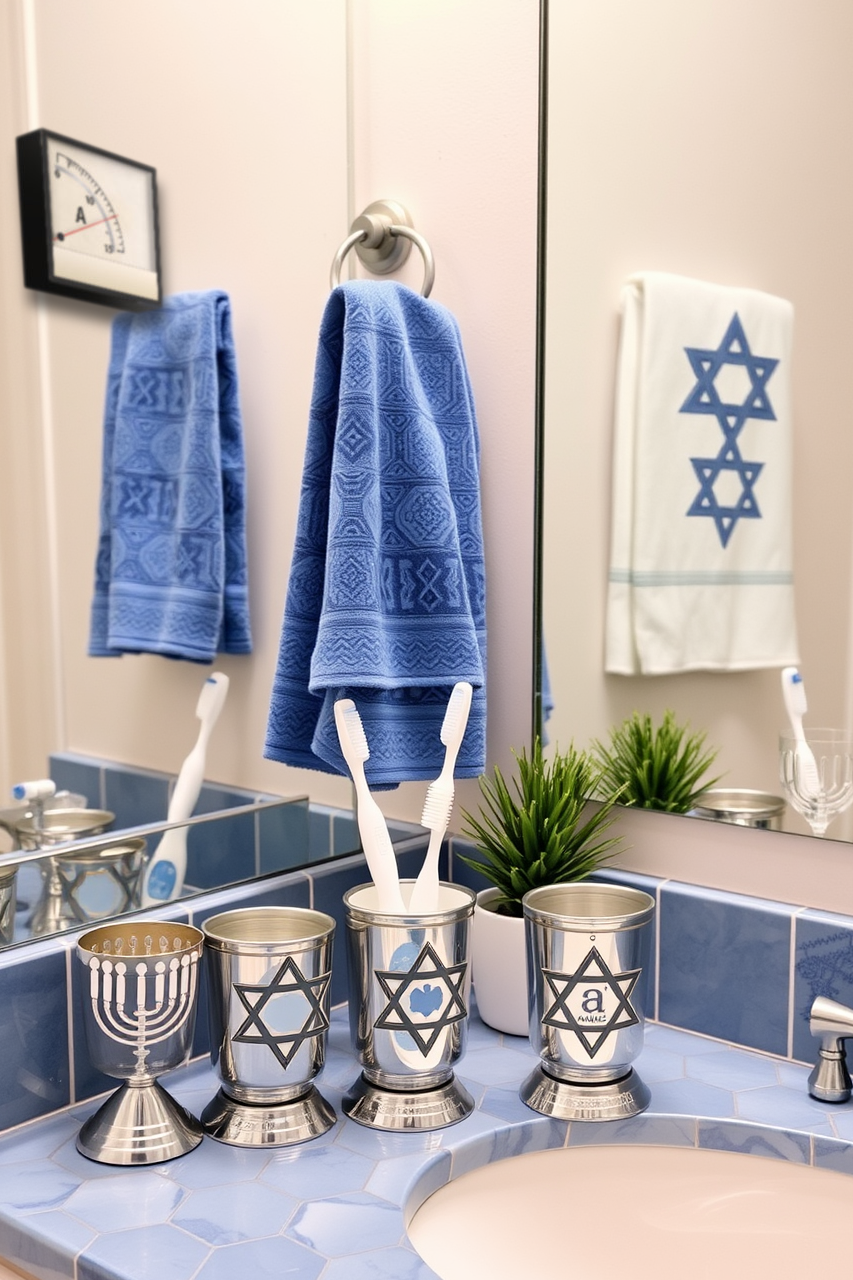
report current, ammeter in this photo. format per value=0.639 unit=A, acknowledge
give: value=12.5 unit=A
